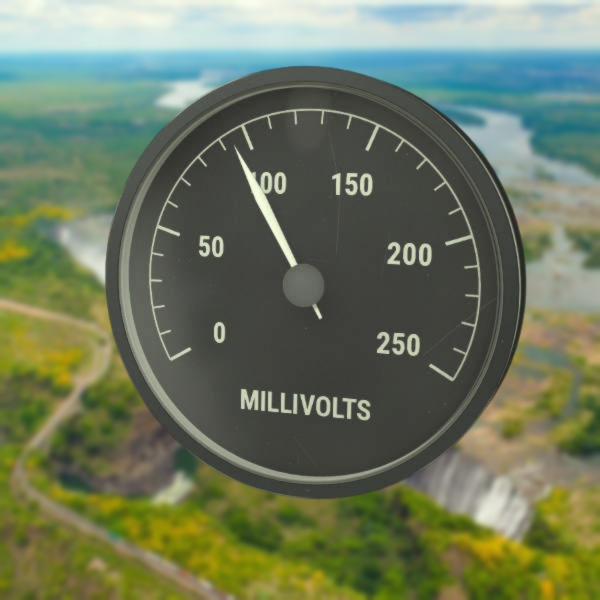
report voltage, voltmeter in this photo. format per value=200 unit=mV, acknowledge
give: value=95 unit=mV
